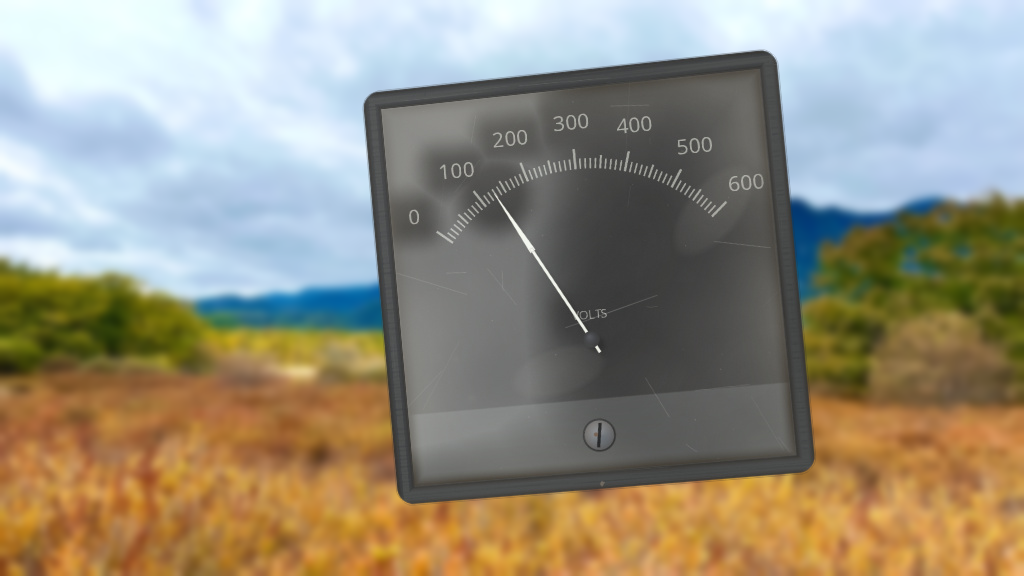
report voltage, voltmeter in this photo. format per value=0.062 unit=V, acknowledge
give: value=130 unit=V
